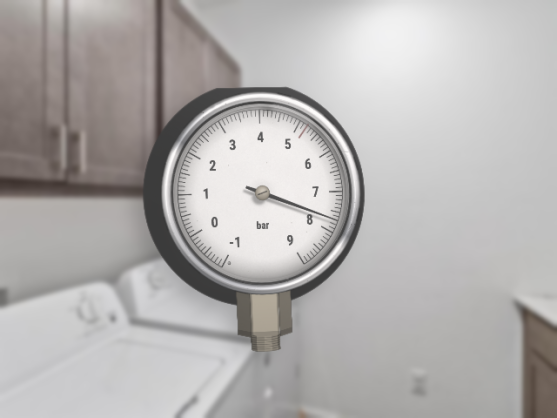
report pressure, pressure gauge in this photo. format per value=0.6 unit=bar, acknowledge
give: value=7.7 unit=bar
